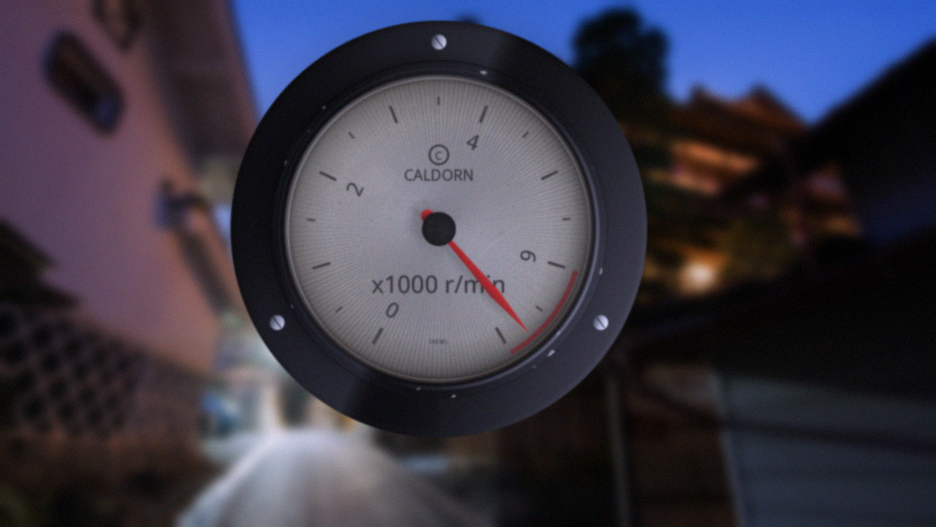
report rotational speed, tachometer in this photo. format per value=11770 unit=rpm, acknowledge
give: value=6750 unit=rpm
